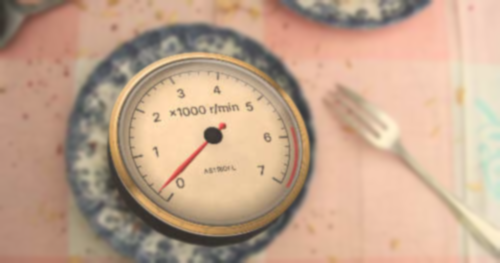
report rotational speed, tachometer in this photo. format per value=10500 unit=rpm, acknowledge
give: value=200 unit=rpm
